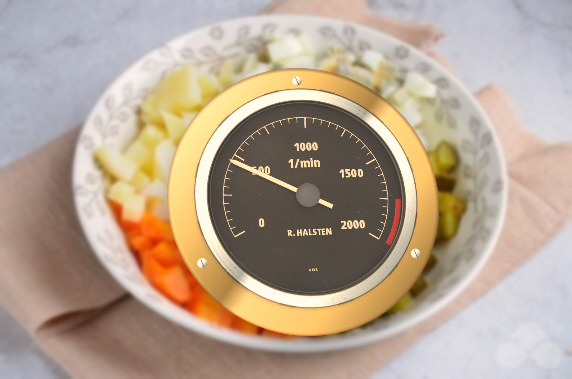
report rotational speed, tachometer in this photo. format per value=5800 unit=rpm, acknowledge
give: value=450 unit=rpm
